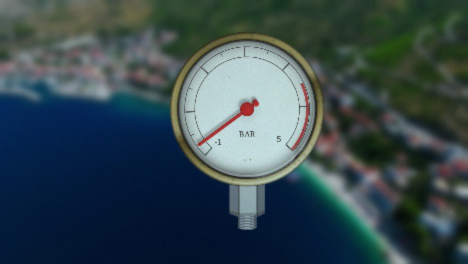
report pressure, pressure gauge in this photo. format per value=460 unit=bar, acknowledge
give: value=-0.75 unit=bar
